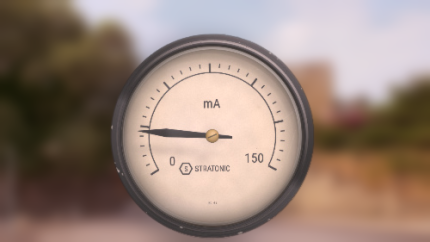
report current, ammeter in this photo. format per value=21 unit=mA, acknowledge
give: value=22.5 unit=mA
